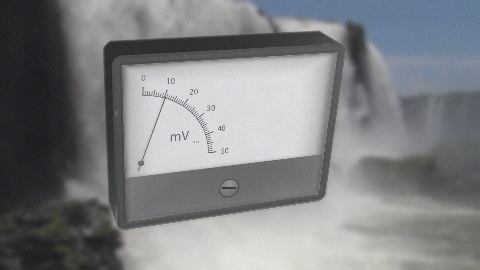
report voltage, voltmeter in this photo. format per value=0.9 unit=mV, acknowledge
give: value=10 unit=mV
